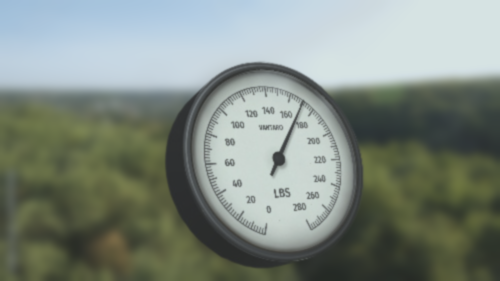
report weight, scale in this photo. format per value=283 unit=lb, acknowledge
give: value=170 unit=lb
